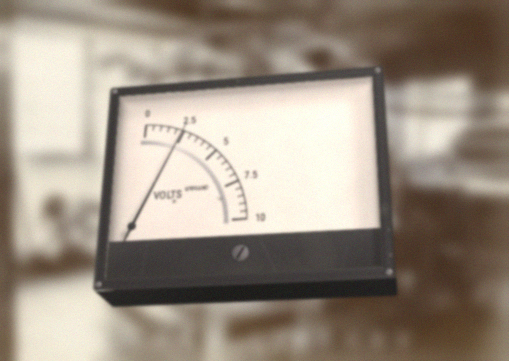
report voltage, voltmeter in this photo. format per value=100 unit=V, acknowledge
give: value=2.5 unit=V
